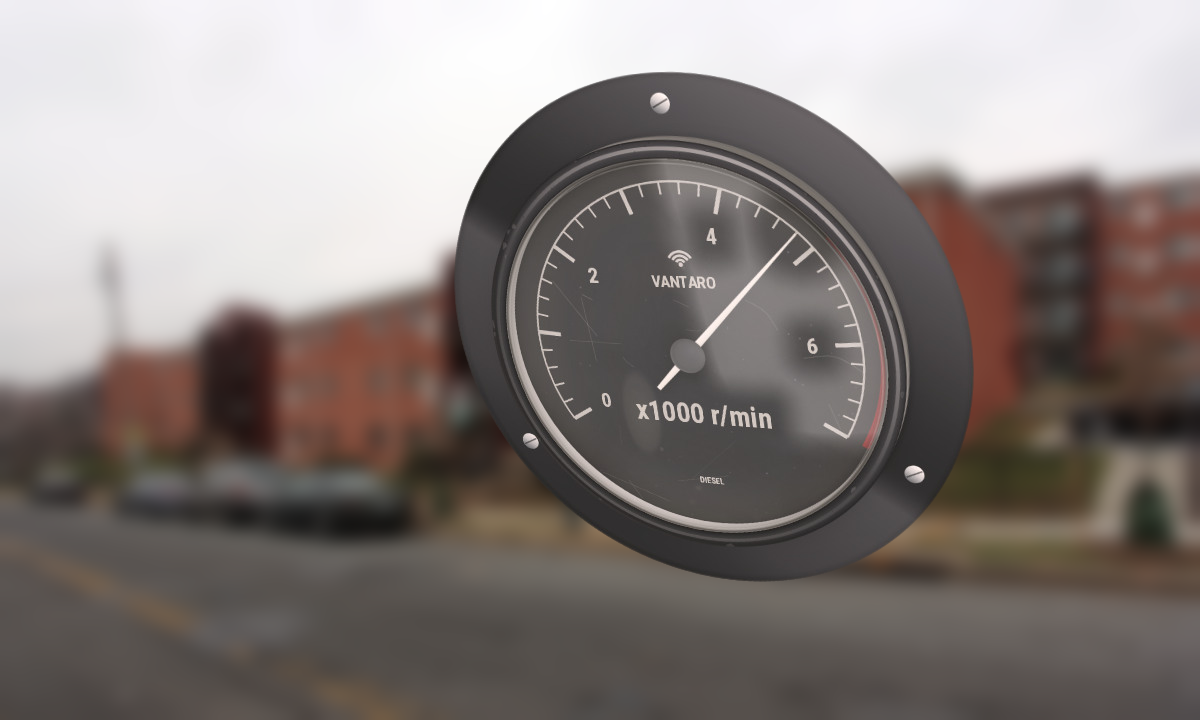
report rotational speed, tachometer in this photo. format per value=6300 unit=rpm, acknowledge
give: value=4800 unit=rpm
